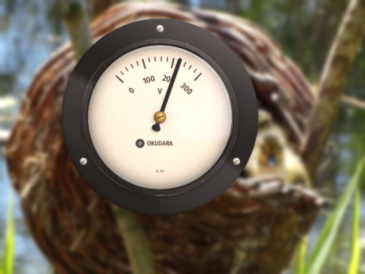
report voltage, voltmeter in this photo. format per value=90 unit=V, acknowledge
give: value=220 unit=V
